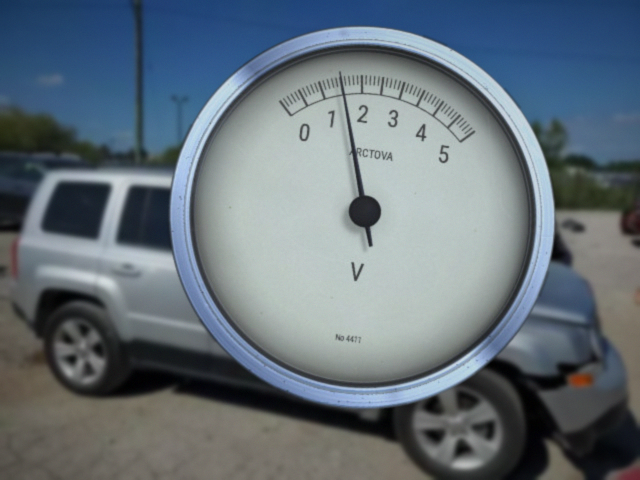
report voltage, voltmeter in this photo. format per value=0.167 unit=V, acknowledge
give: value=1.5 unit=V
